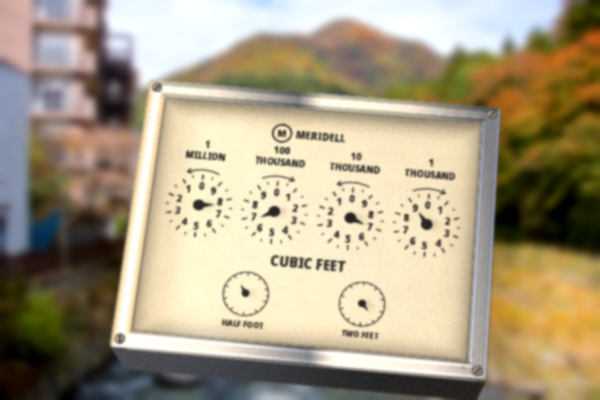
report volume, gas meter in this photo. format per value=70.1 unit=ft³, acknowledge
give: value=766900 unit=ft³
